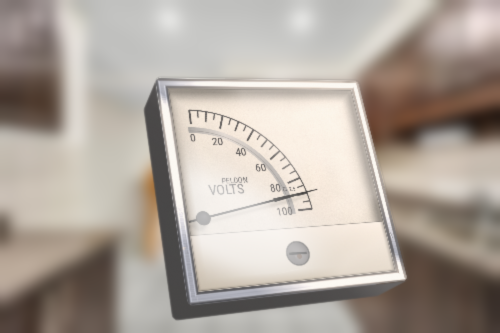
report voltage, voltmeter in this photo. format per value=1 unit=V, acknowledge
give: value=90 unit=V
